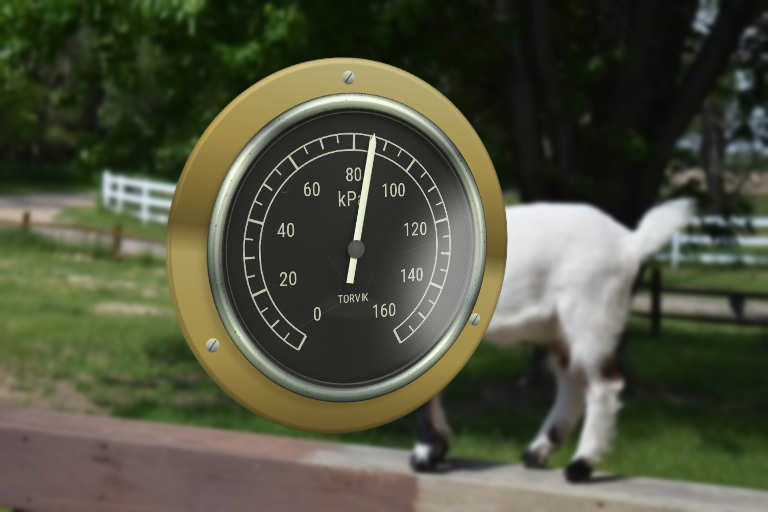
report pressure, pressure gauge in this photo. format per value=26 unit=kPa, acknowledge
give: value=85 unit=kPa
